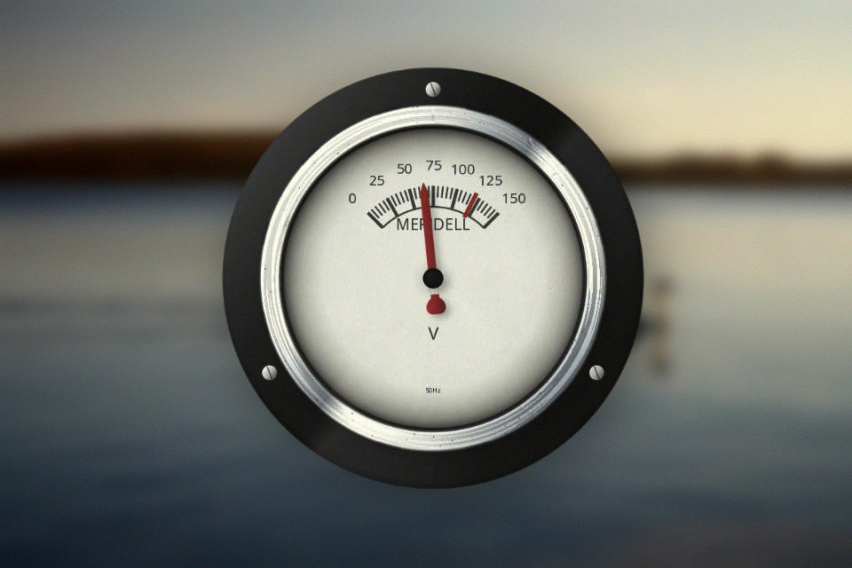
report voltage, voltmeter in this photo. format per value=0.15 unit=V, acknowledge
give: value=65 unit=V
